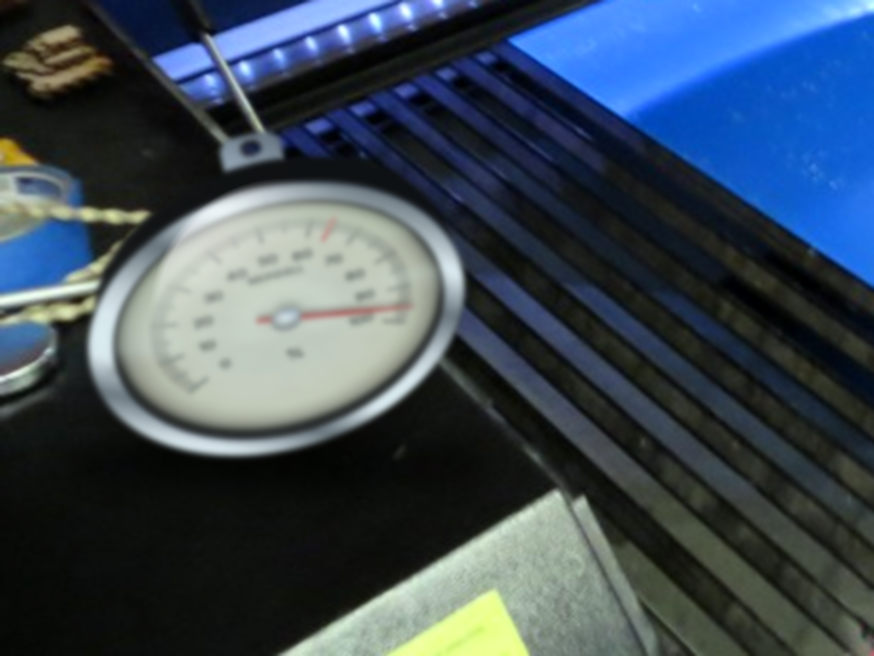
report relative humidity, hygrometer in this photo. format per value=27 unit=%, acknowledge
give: value=95 unit=%
